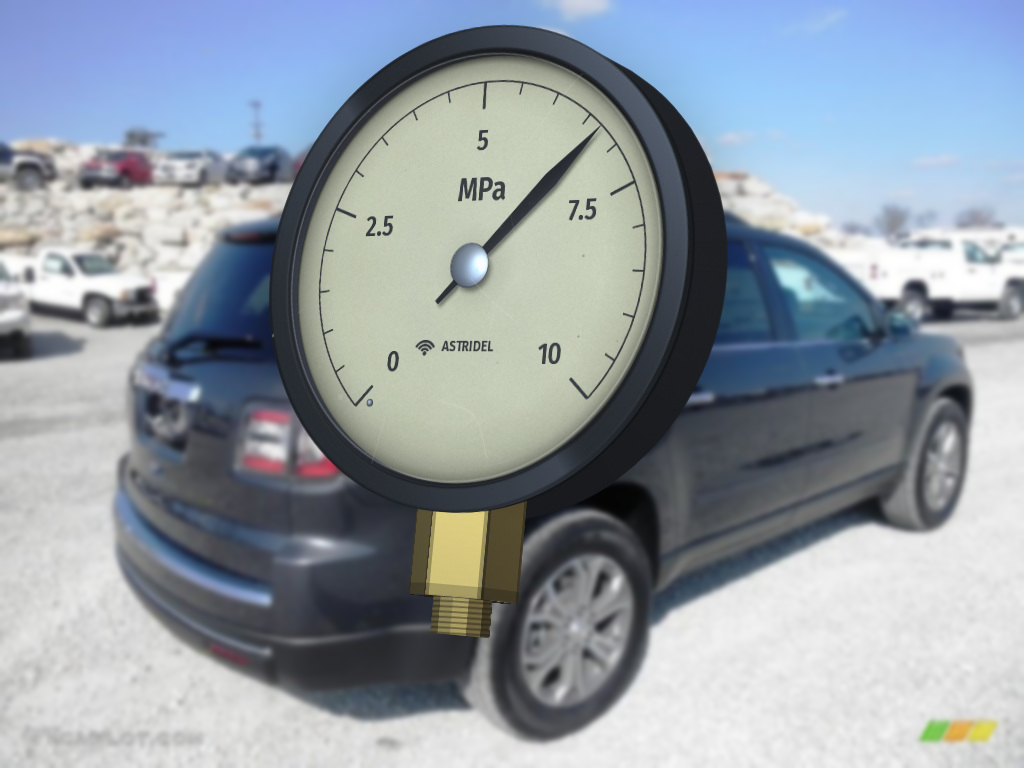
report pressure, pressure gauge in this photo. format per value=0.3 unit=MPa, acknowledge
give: value=6.75 unit=MPa
